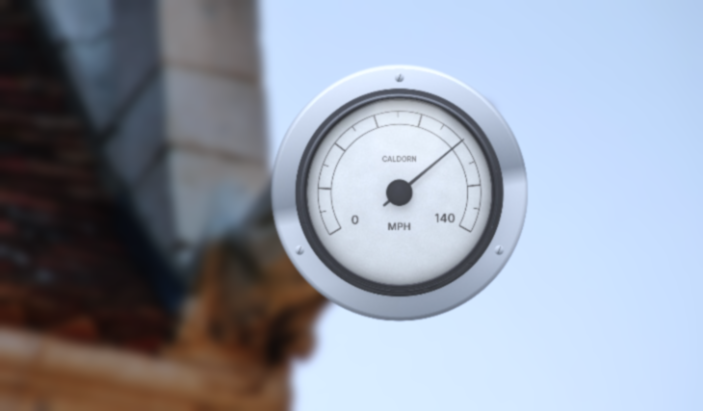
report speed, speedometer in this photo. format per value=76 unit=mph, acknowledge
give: value=100 unit=mph
